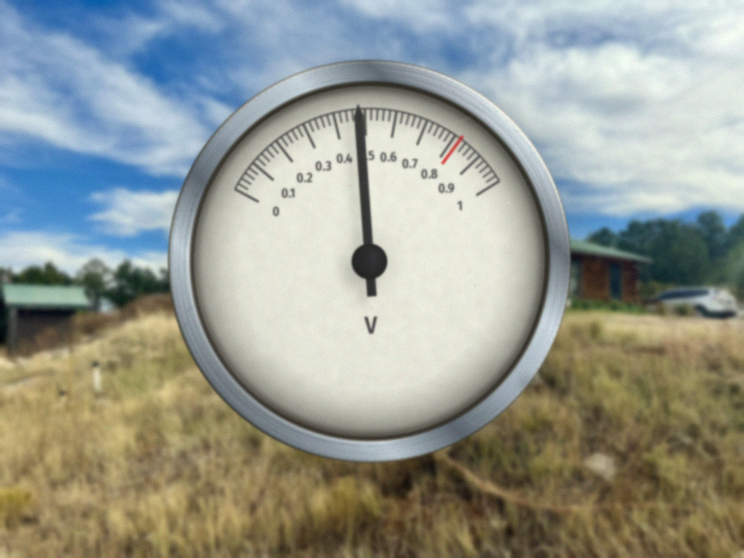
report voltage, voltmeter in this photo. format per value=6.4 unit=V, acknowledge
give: value=0.48 unit=V
